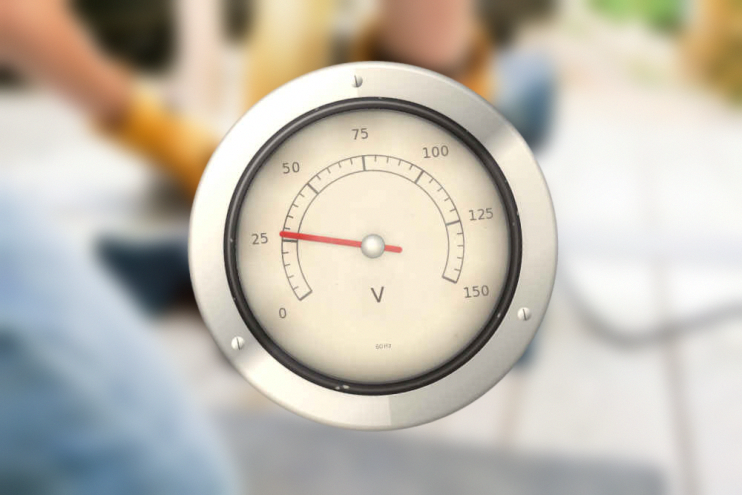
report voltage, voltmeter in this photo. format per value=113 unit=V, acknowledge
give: value=27.5 unit=V
